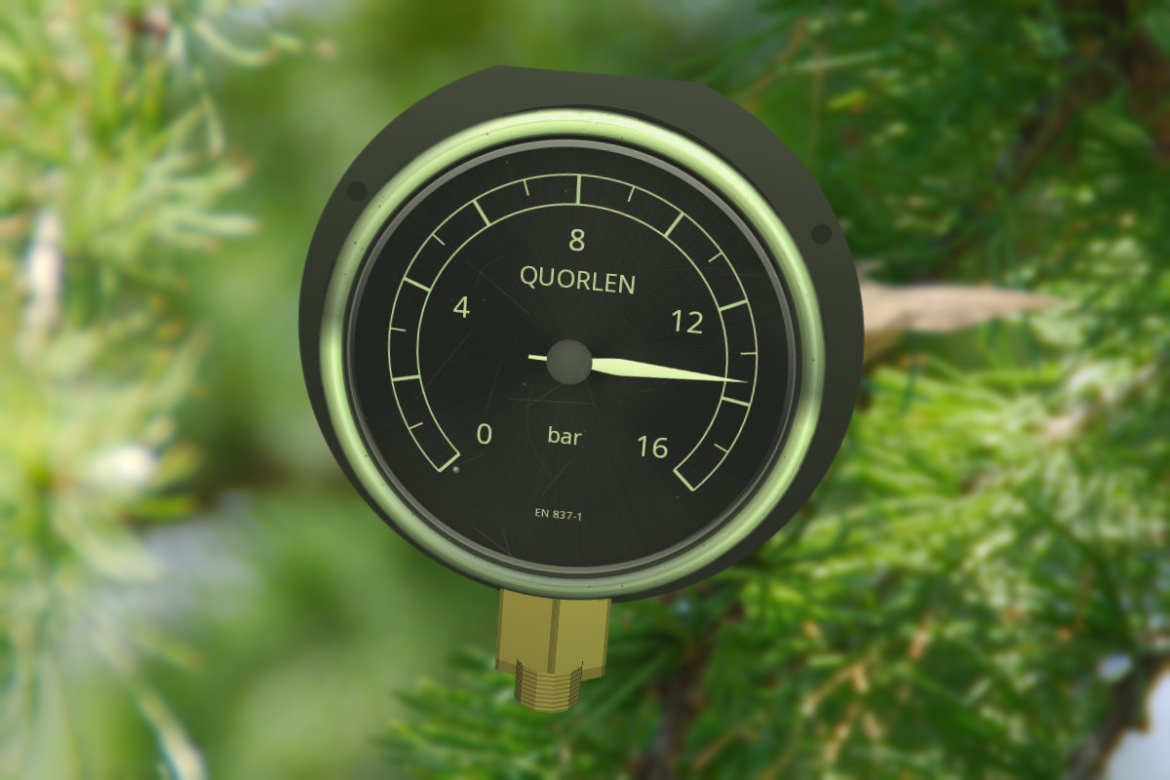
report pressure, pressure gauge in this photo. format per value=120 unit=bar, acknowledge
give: value=13.5 unit=bar
